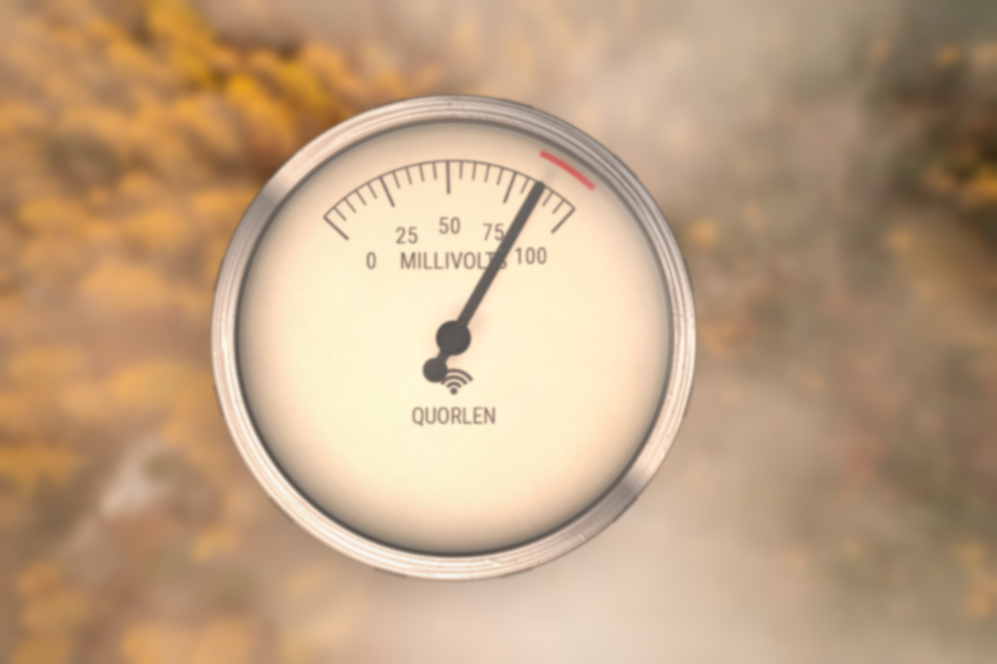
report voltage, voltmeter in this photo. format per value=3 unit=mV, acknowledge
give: value=85 unit=mV
